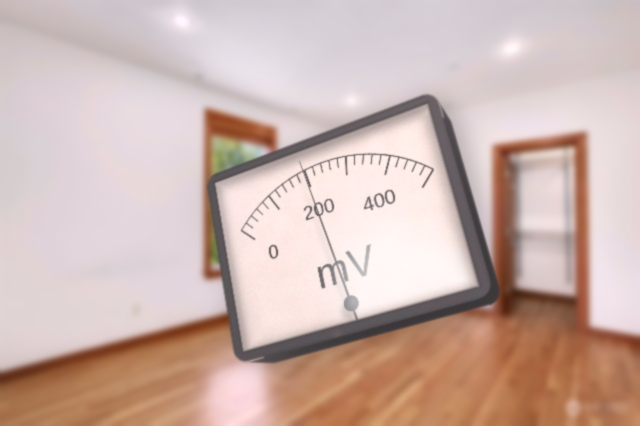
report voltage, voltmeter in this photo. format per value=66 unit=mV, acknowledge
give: value=200 unit=mV
